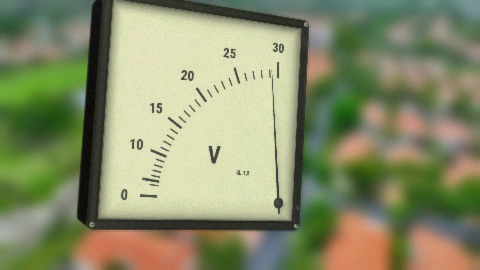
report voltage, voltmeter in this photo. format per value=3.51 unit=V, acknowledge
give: value=29 unit=V
